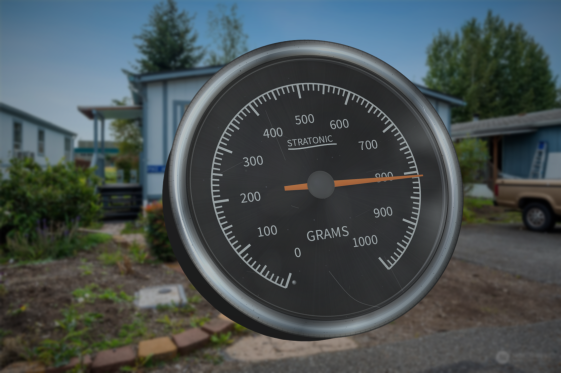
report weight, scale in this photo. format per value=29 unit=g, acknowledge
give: value=810 unit=g
